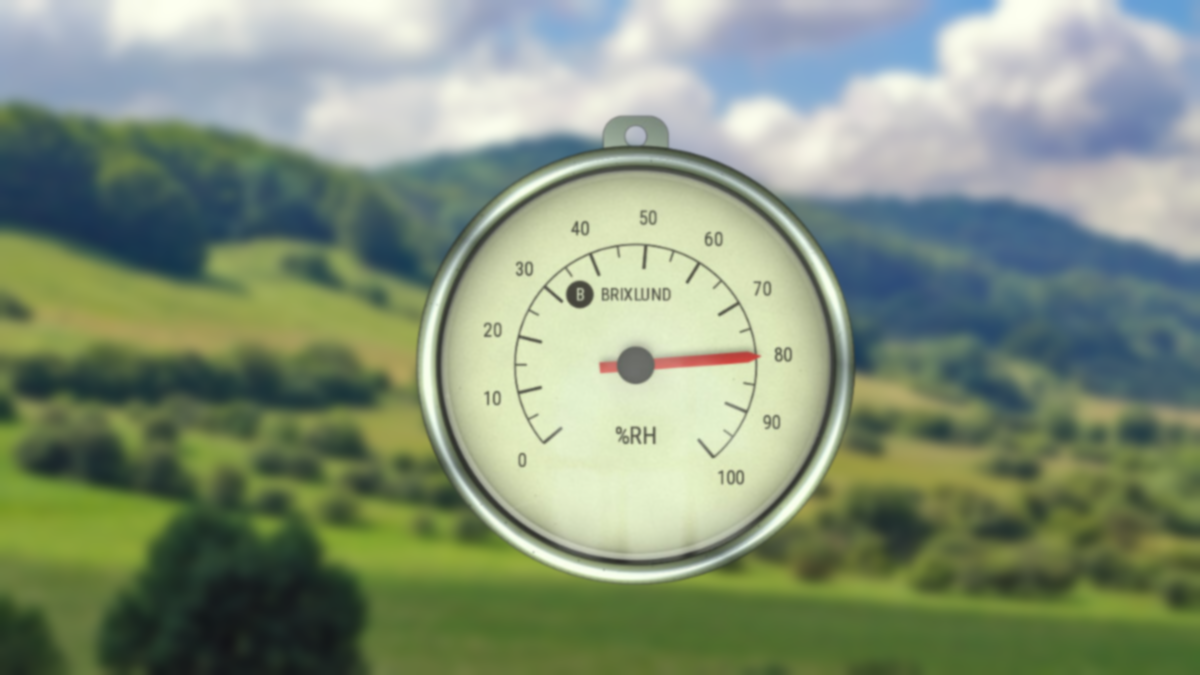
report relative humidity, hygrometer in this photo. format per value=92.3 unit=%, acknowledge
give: value=80 unit=%
